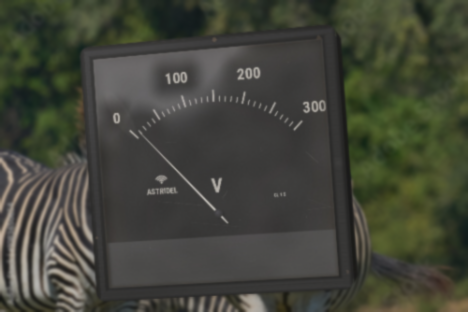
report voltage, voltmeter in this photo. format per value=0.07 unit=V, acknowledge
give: value=10 unit=V
